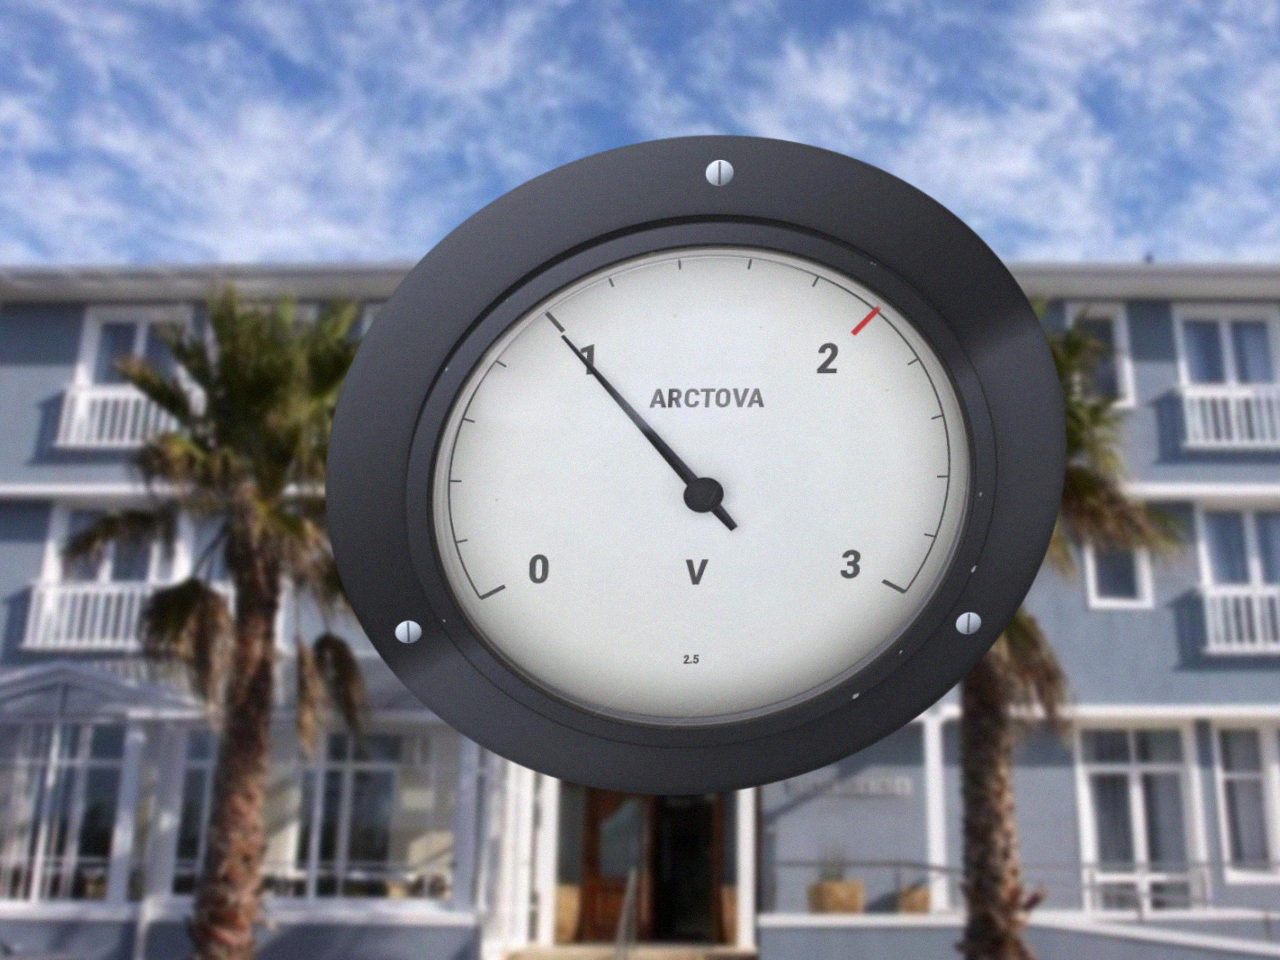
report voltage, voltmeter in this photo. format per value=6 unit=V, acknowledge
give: value=1 unit=V
